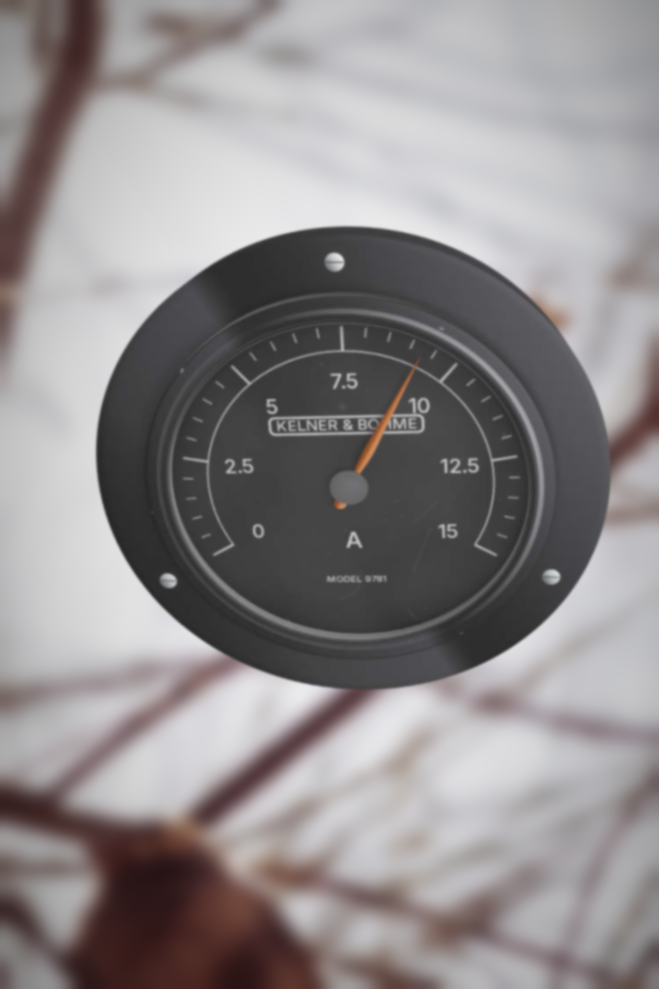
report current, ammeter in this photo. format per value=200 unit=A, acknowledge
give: value=9.25 unit=A
